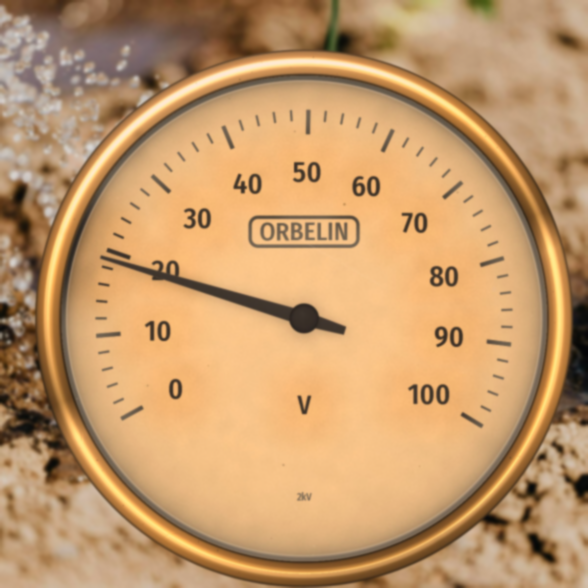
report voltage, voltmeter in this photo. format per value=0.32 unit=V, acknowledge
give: value=19 unit=V
